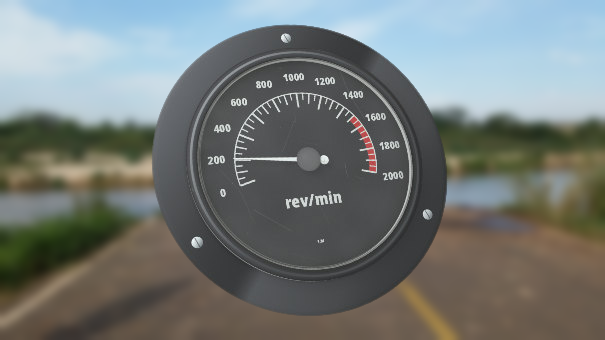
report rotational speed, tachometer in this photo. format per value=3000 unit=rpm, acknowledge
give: value=200 unit=rpm
